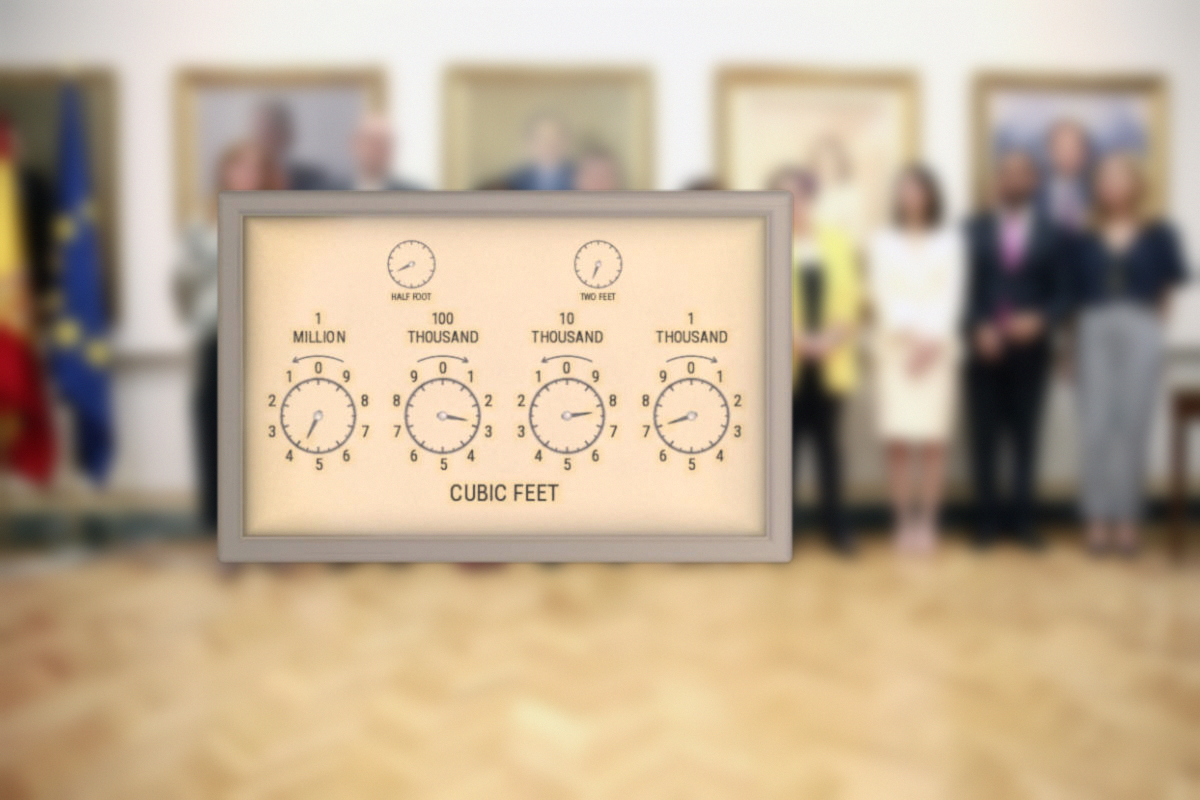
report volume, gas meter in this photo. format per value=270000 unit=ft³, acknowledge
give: value=427700 unit=ft³
